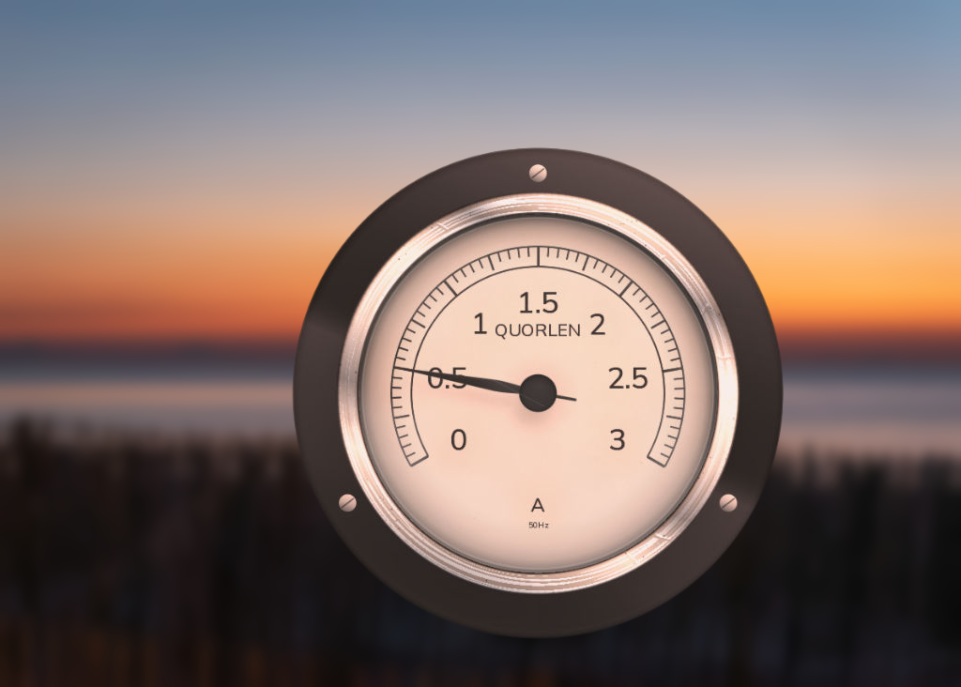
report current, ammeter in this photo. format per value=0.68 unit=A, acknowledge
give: value=0.5 unit=A
